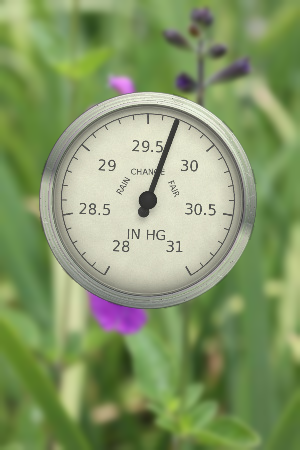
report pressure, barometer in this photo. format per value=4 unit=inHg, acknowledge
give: value=29.7 unit=inHg
